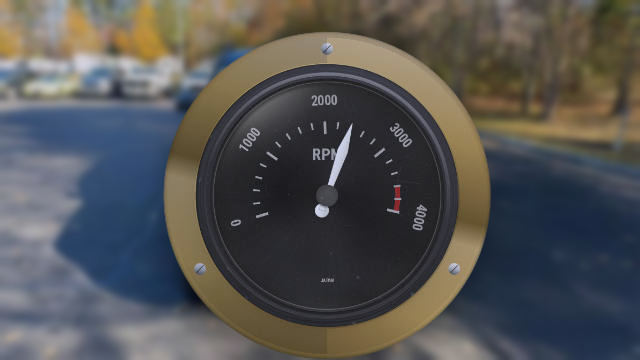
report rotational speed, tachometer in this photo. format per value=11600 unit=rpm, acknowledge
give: value=2400 unit=rpm
